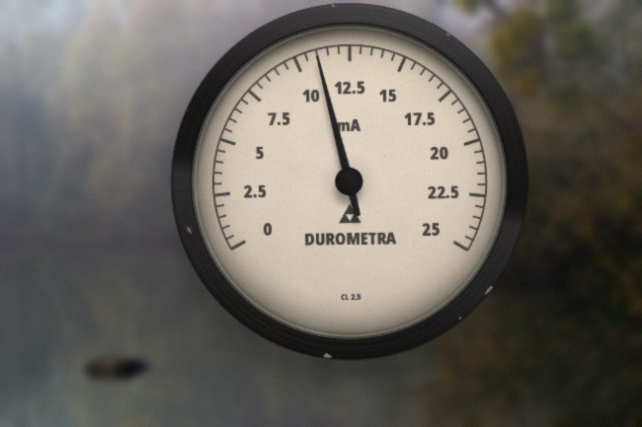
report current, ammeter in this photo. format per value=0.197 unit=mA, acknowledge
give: value=11 unit=mA
